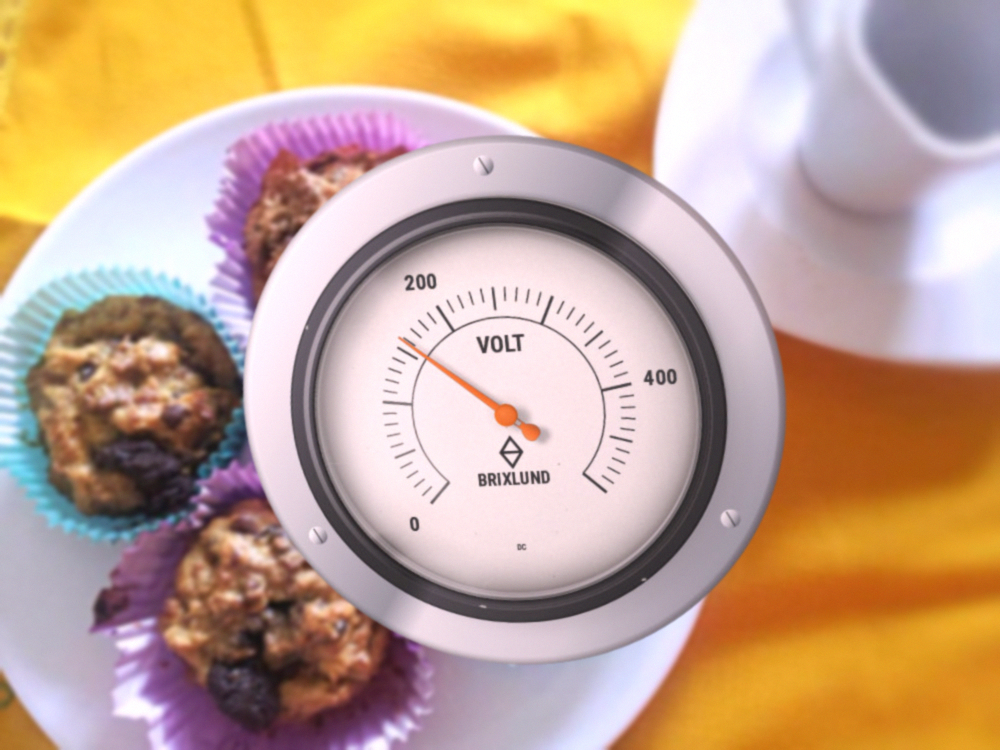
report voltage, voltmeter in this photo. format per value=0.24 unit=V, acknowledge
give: value=160 unit=V
